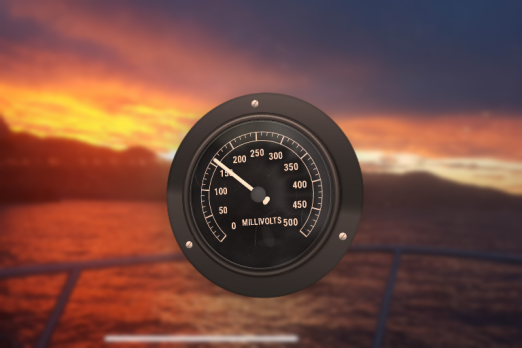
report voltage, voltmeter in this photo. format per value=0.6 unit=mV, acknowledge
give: value=160 unit=mV
